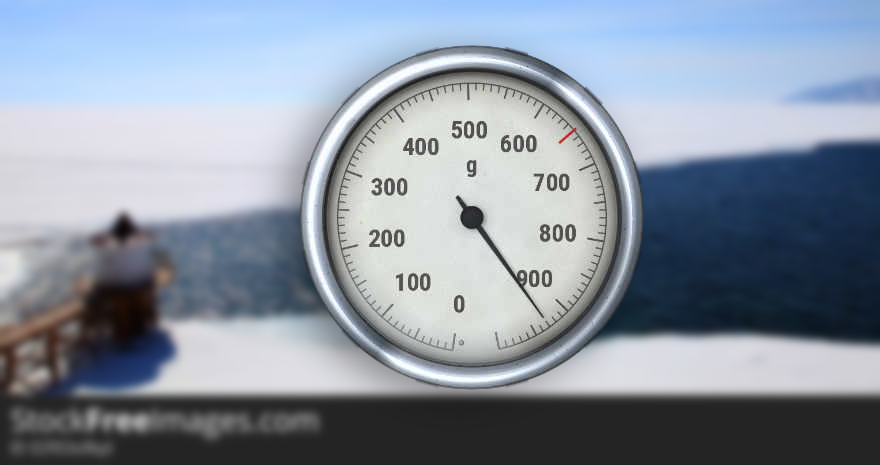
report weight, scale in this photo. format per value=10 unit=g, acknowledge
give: value=930 unit=g
